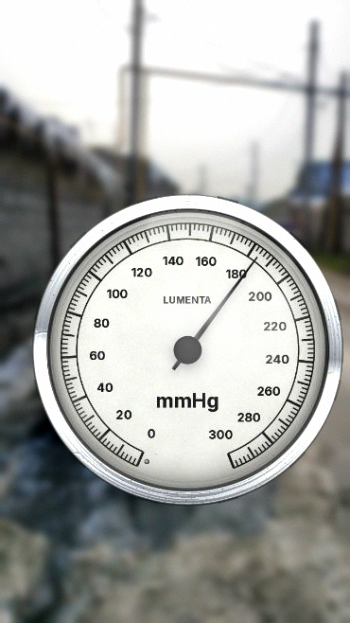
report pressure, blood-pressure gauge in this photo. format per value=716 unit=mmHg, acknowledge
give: value=184 unit=mmHg
